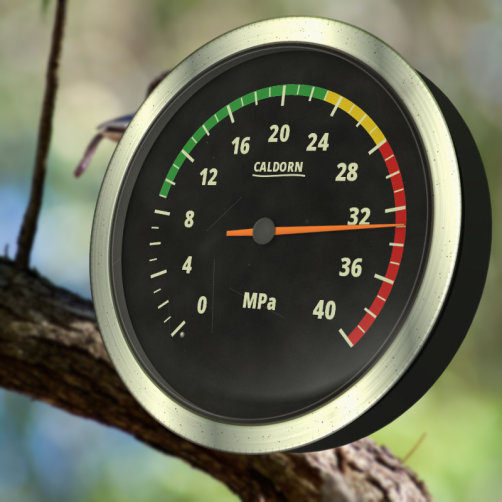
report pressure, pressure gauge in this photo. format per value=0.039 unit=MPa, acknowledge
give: value=33 unit=MPa
